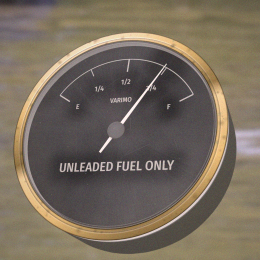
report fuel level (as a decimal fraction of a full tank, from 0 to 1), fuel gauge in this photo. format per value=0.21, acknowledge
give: value=0.75
